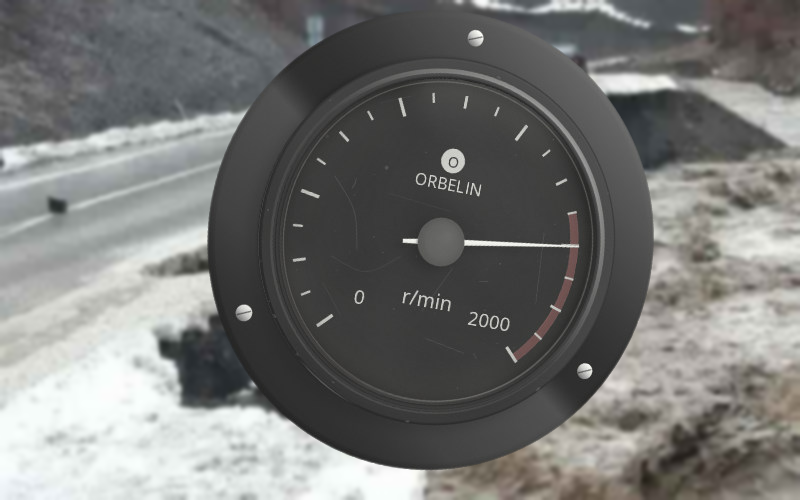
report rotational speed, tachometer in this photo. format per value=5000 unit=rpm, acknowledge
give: value=1600 unit=rpm
